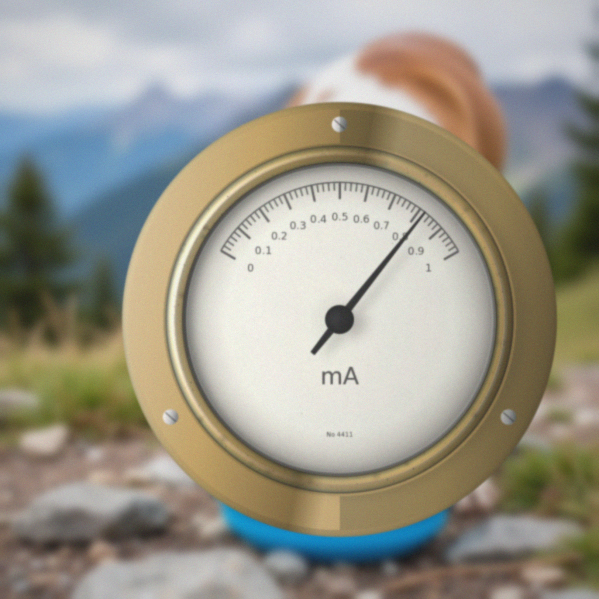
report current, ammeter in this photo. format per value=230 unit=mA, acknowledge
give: value=0.82 unit=mA
